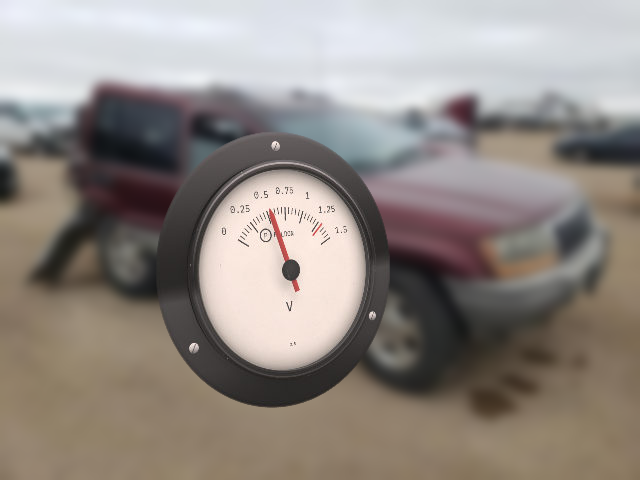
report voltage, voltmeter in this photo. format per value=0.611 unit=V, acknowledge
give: value=0.5 unit=V
